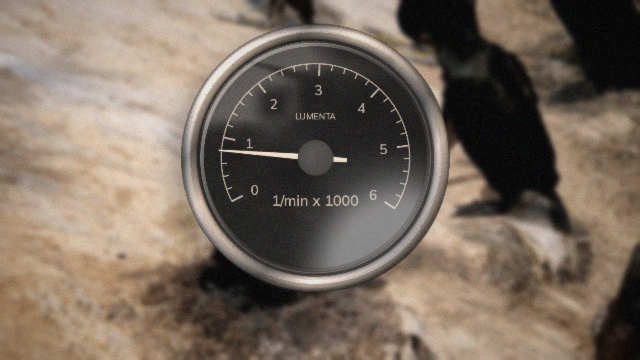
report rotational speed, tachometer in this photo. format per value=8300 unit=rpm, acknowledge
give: value=800 unit=rpm
